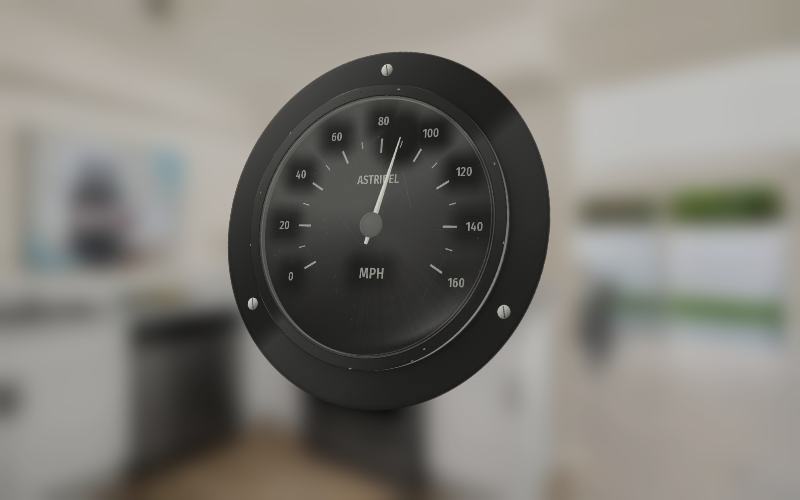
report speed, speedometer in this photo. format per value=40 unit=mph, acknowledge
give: value=90 unit=mph
